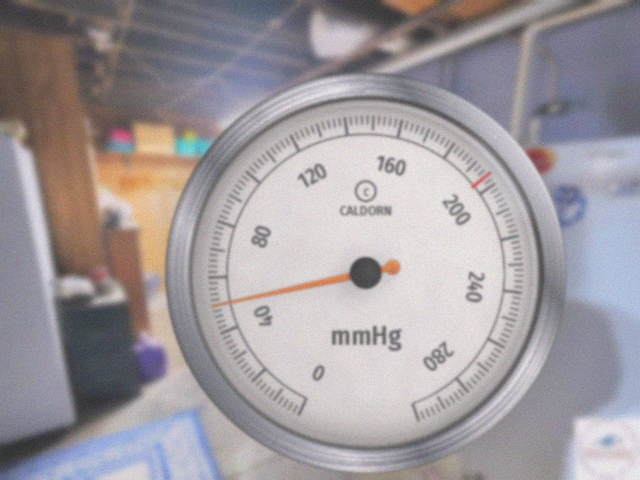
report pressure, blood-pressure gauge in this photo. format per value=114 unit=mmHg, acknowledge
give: value=50 unit=mmHg
